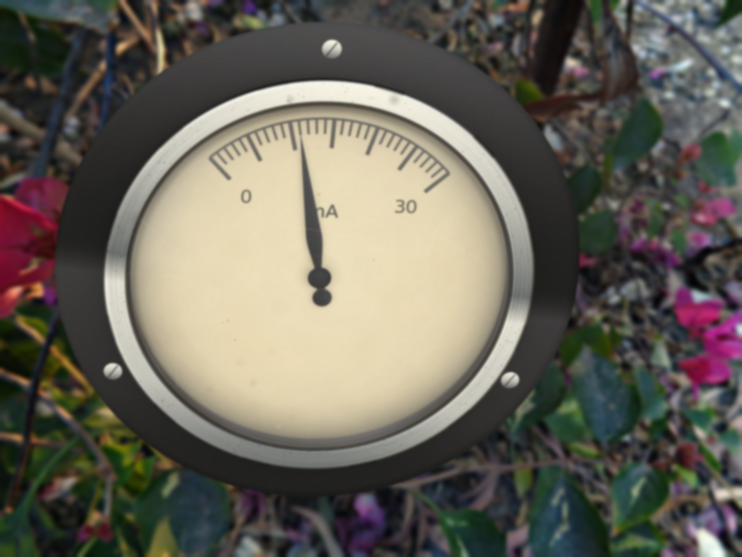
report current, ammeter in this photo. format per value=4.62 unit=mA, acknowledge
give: value=11 unit=mA
